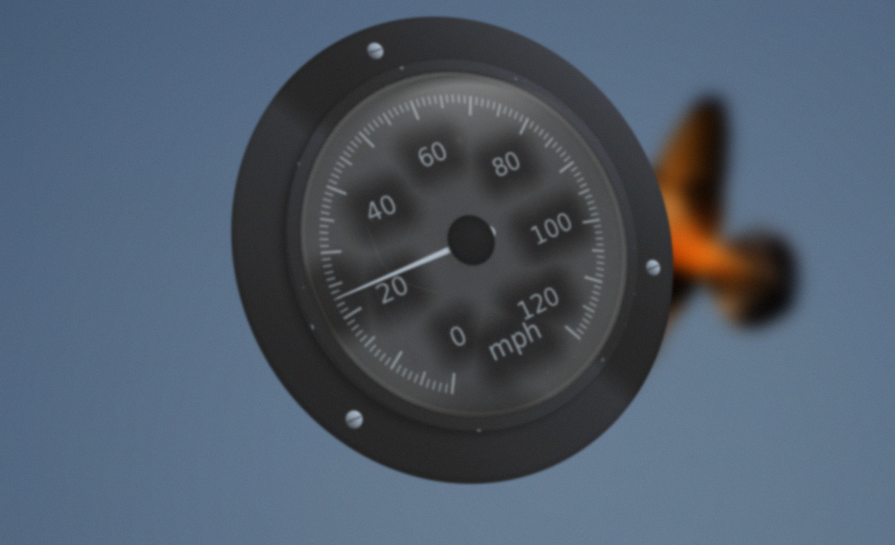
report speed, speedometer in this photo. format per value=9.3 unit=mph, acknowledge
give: value=23 unit=mph
